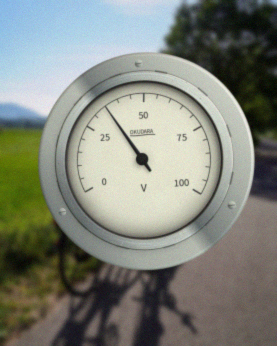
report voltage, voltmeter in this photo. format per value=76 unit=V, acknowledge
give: value=35 unit=V
